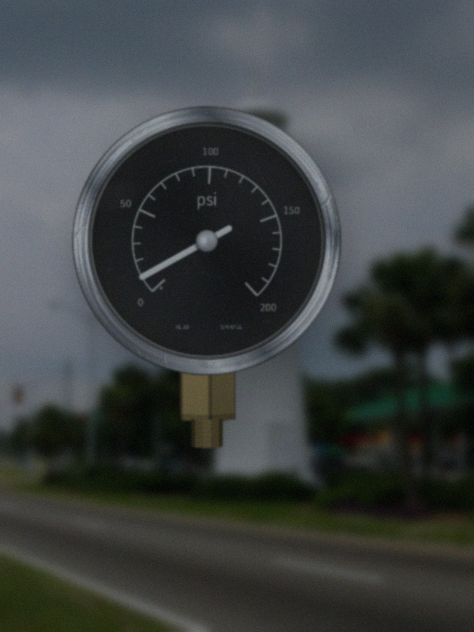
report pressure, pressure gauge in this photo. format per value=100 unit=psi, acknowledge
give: value=10 unit=psi
